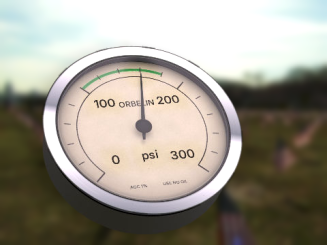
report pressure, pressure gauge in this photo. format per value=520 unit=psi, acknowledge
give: value=160 unit=psi
